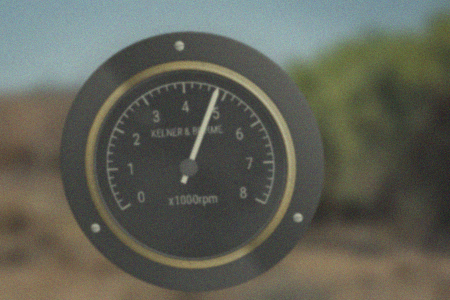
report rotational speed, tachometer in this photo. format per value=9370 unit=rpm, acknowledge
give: value=4800 unit=rpm
